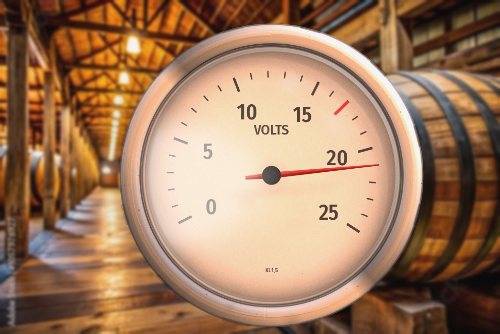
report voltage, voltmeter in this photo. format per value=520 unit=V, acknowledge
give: value=21 unit=V
